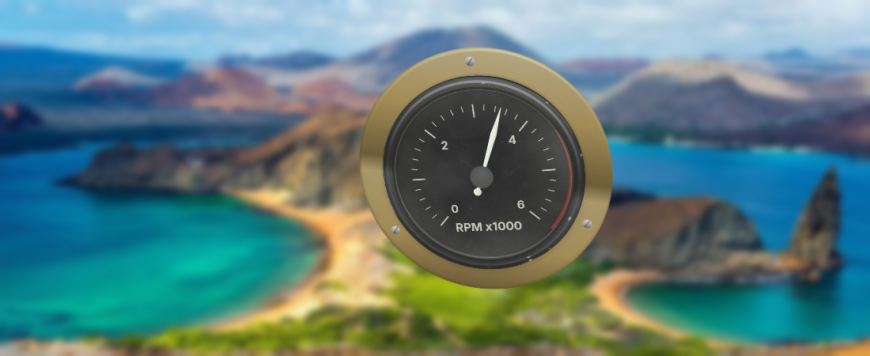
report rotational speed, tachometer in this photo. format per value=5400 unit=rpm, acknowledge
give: value=3500 unit=rpm
